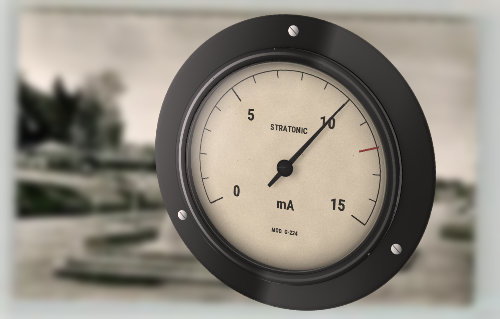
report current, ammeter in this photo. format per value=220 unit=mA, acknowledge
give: value=10 unit=mA
